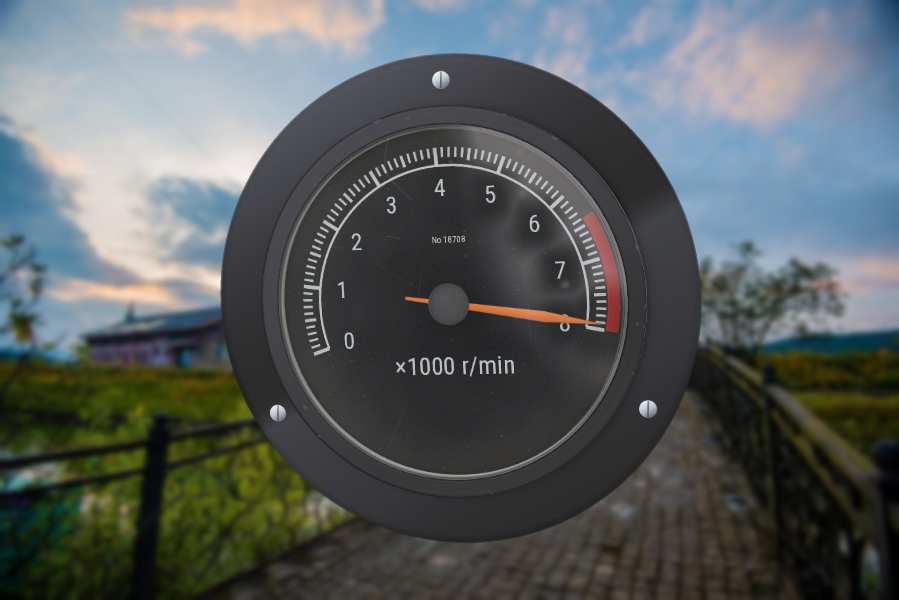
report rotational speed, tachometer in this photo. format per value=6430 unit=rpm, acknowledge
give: value=7900 unit=rpm
